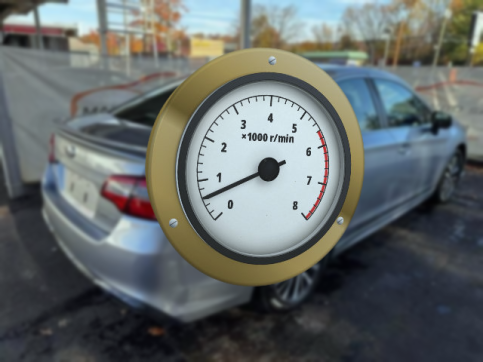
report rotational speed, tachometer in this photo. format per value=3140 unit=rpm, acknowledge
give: value=600 unit=rpm
